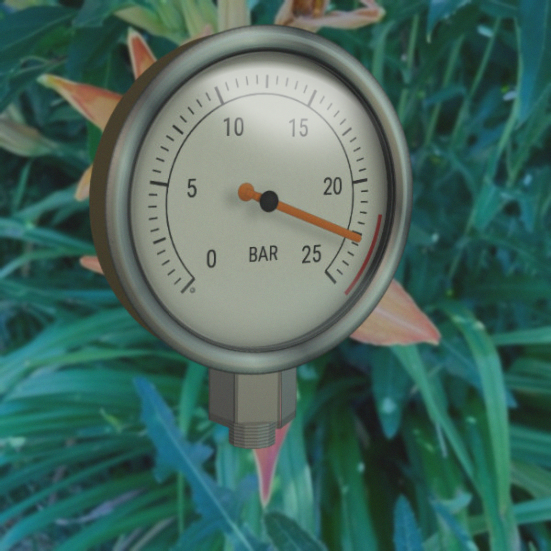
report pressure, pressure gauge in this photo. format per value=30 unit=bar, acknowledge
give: value=22.75 unit=bar
